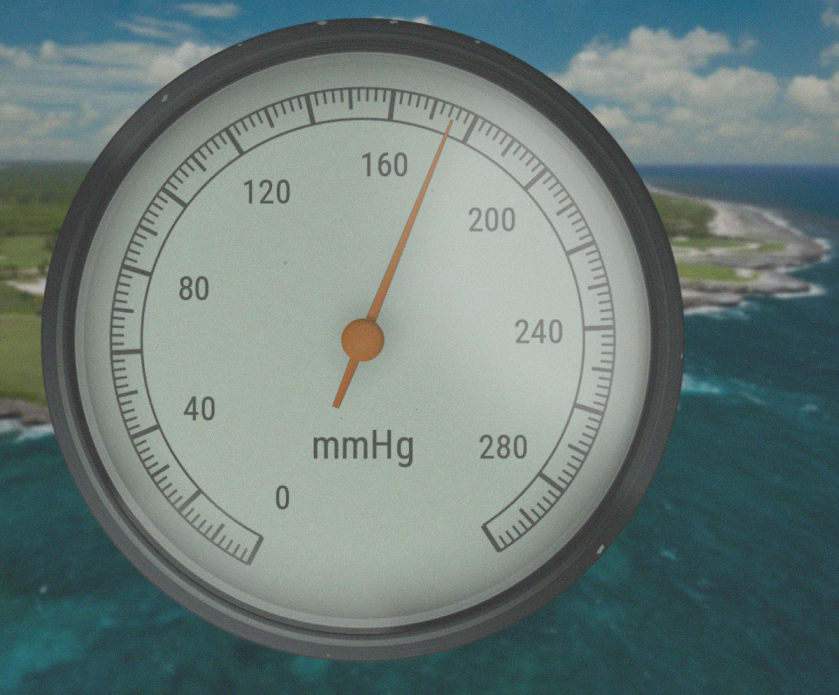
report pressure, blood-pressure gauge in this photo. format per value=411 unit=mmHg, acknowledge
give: value=175 unit=mmHg
